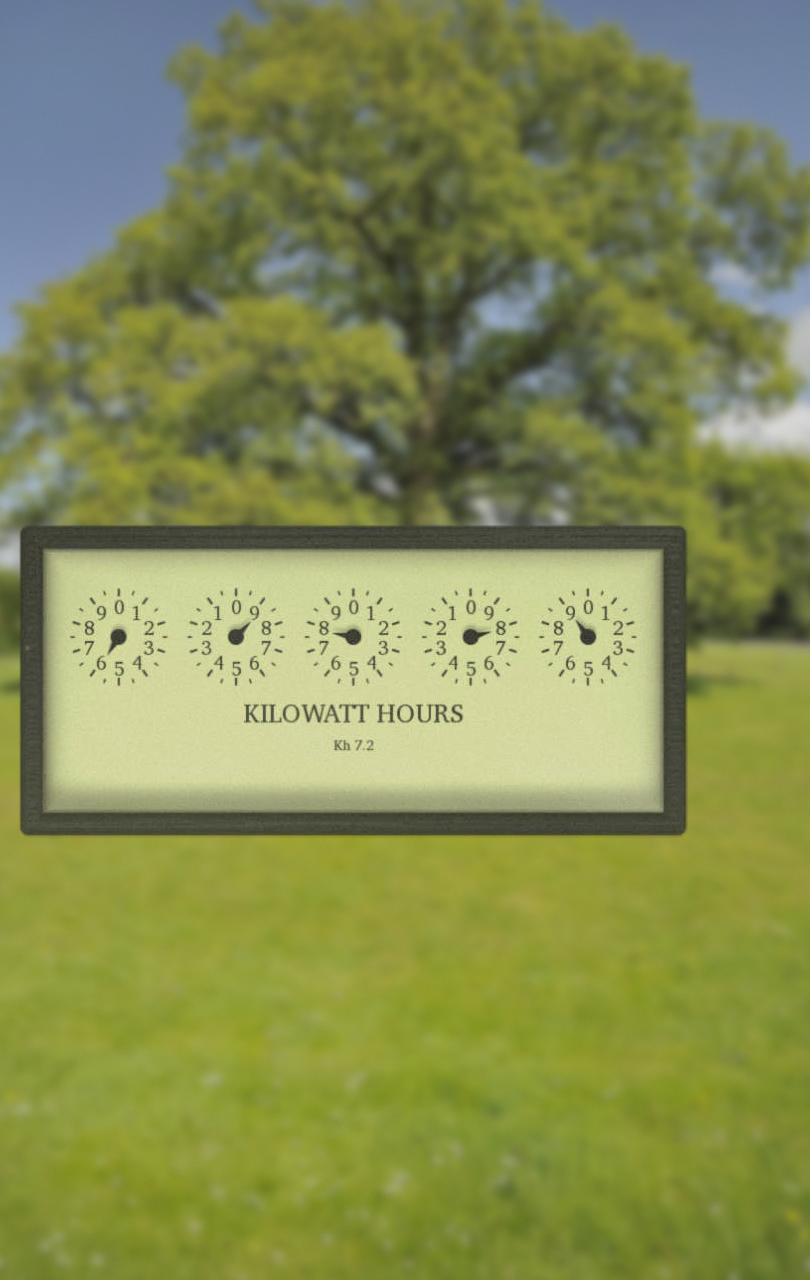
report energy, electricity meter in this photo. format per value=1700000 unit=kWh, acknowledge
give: value=58779 unit=kWh
